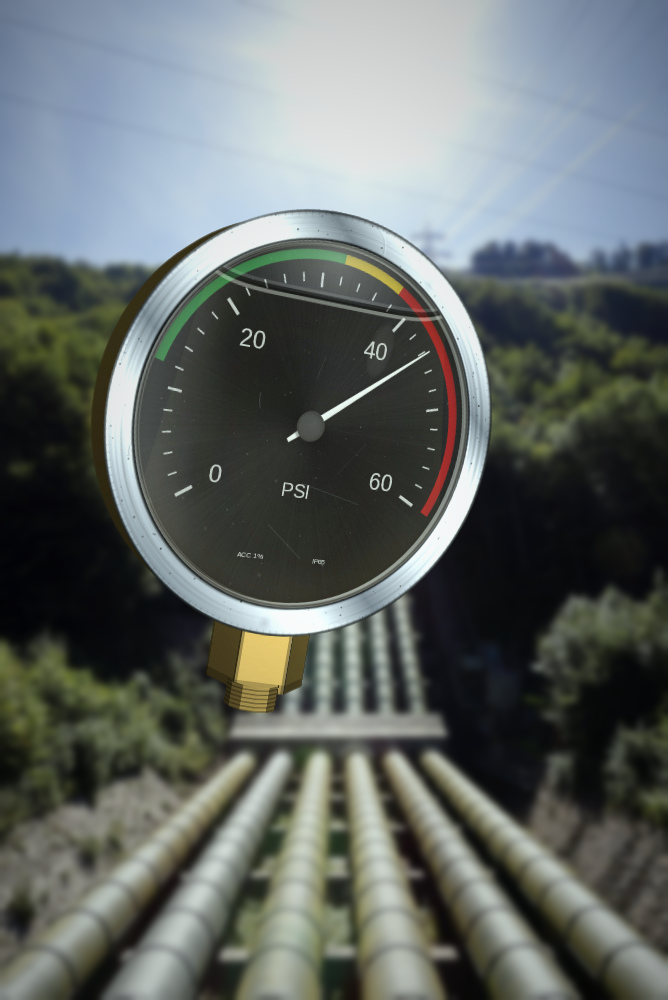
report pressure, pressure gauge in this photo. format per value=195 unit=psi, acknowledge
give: value=44 unit=psi
